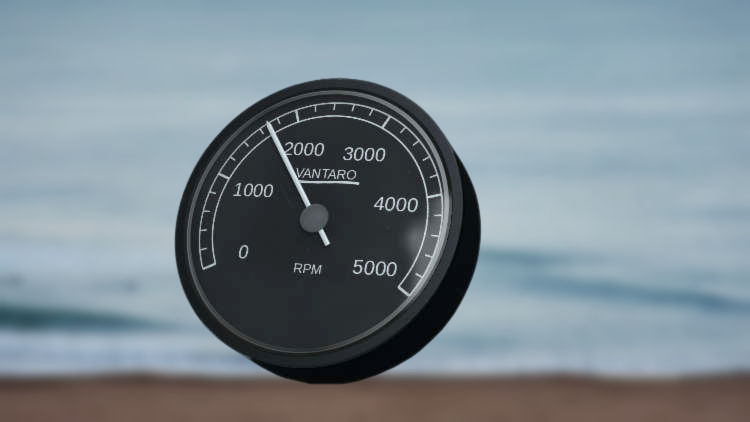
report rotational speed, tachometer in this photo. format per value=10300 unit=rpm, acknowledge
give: value=1700 unit=rpm
